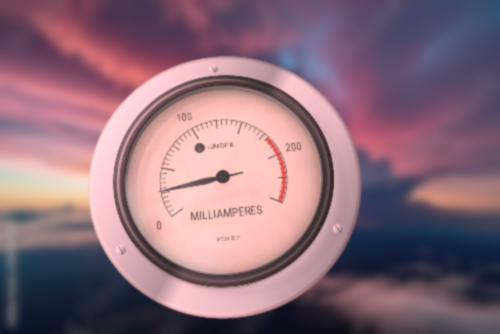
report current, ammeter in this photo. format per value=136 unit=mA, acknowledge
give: value=25 unit=mA
